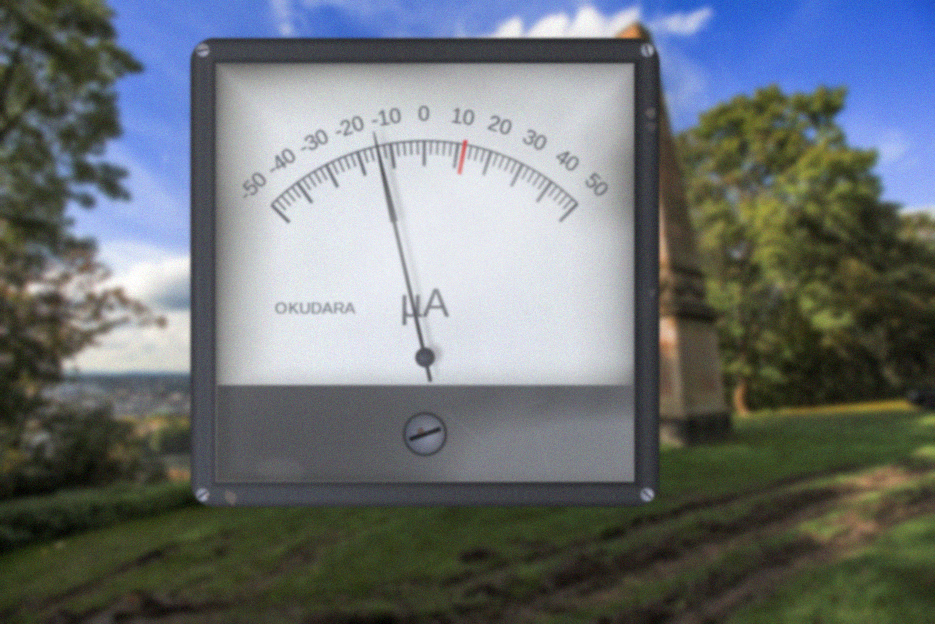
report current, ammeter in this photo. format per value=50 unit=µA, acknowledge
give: value=-14 unit=µA
